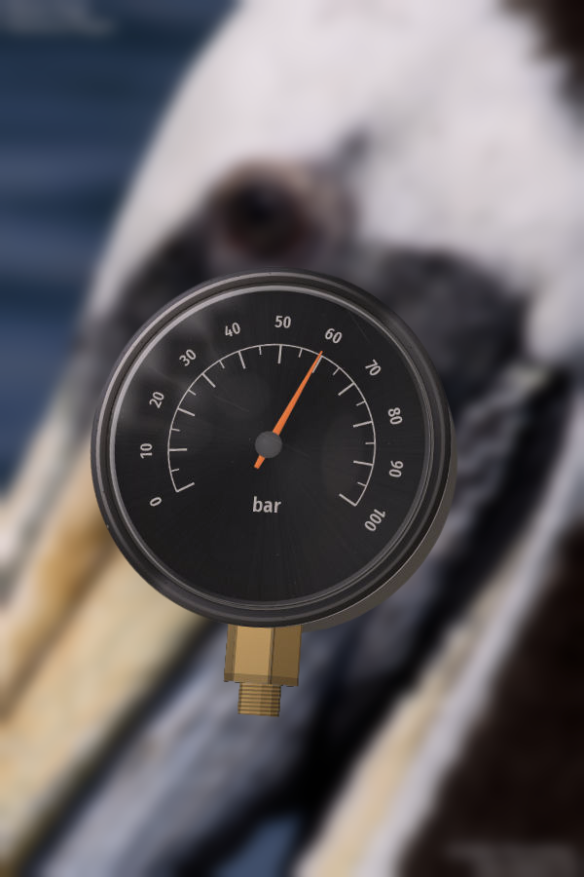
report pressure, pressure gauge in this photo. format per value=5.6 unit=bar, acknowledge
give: value=60 unit=bar
